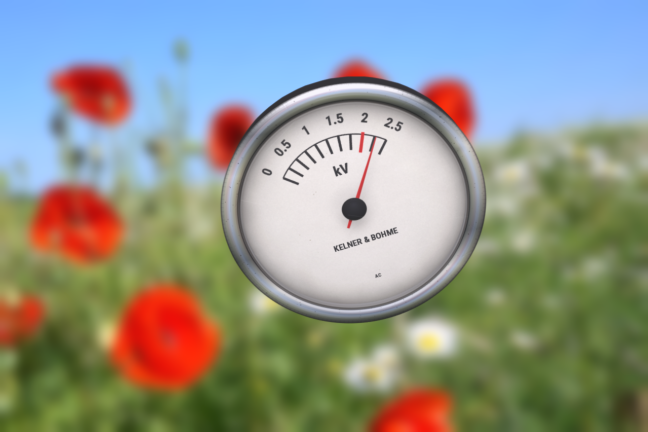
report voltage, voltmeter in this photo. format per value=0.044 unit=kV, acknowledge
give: value=2.25 unit=kV
